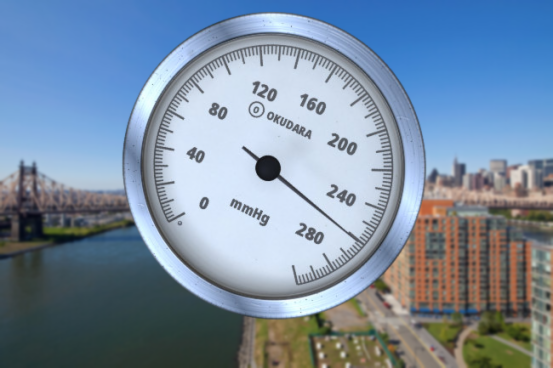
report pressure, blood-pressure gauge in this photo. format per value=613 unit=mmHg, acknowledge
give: value=260 unit=mmHg
